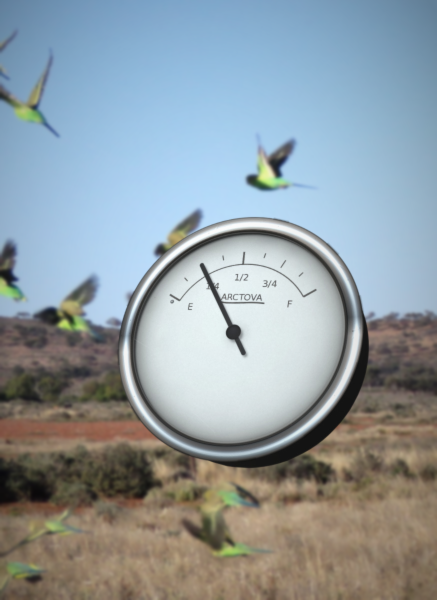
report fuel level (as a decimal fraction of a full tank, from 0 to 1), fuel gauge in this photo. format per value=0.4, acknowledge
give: value=0.25
